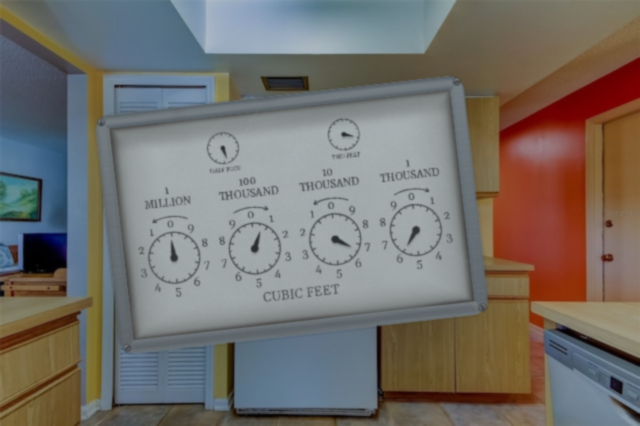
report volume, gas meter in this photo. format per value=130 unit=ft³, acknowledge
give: value=6600 unit=ft³
